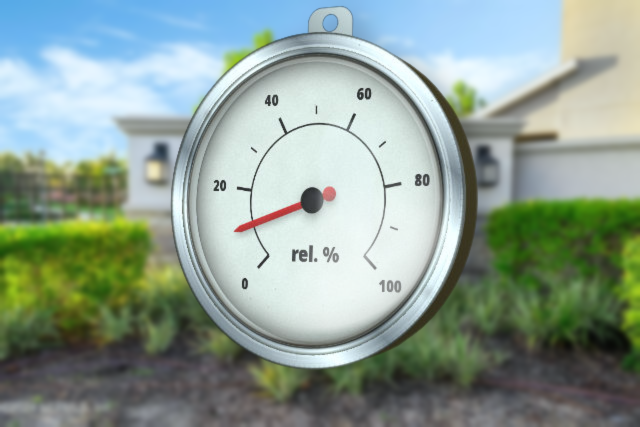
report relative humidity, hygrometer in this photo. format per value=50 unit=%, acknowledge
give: value=10 unit=%
